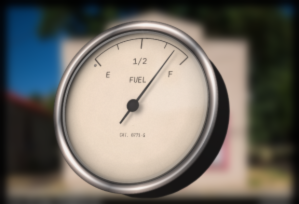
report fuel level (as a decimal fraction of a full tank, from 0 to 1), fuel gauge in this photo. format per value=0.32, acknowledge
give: value=0.875
